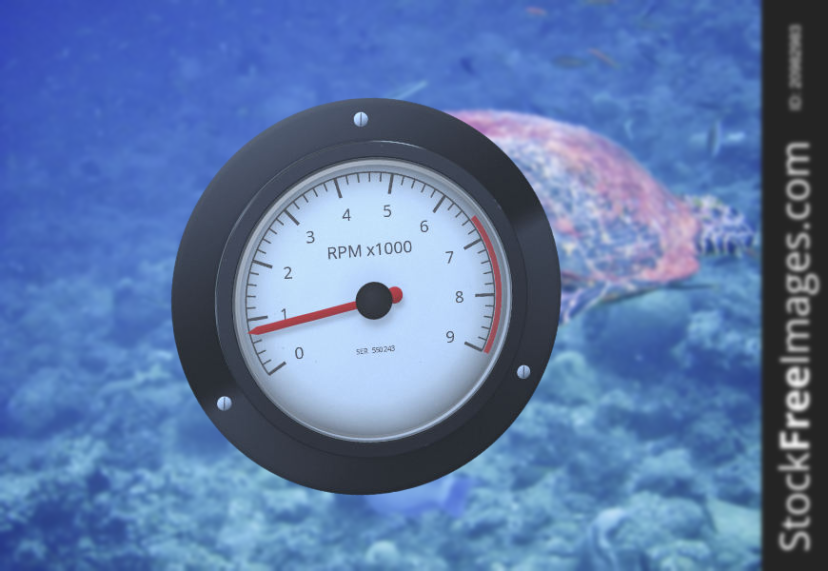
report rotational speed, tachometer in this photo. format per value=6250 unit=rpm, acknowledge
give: value=800 unit=rpm
